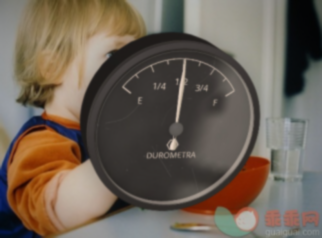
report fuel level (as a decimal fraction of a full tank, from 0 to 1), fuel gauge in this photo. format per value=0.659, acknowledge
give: value=0.5
